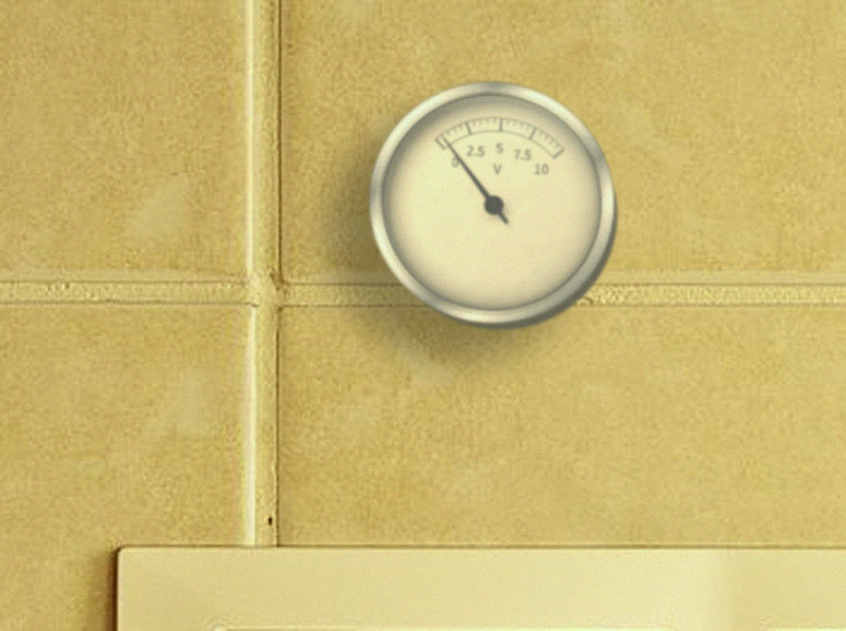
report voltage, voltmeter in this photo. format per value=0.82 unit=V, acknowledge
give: value=0.5 unit=V
